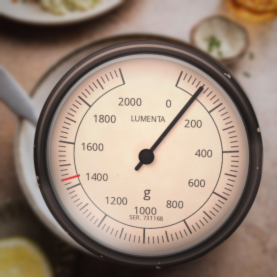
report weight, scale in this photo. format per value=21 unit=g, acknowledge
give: value=100 unit=g
